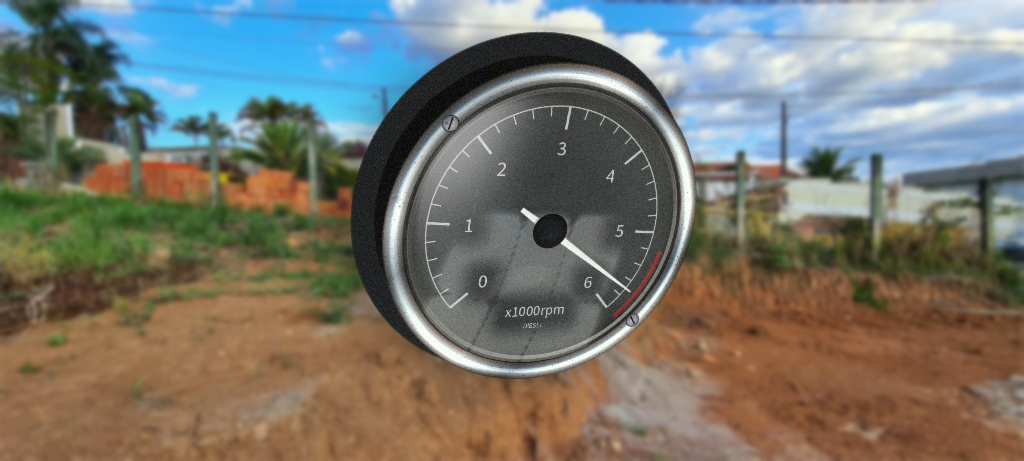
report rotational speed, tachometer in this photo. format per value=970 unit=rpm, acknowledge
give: value=5700 unit=rpm
